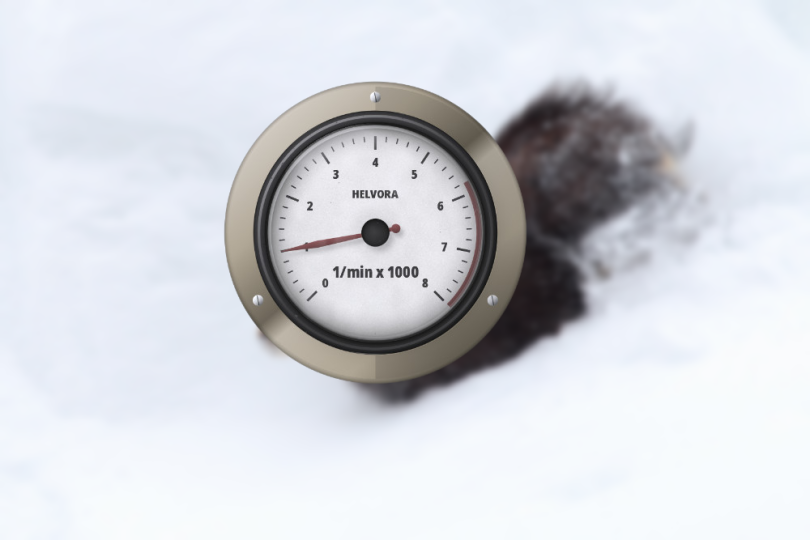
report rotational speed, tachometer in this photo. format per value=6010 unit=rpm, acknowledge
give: value=1000 unit=rpm
